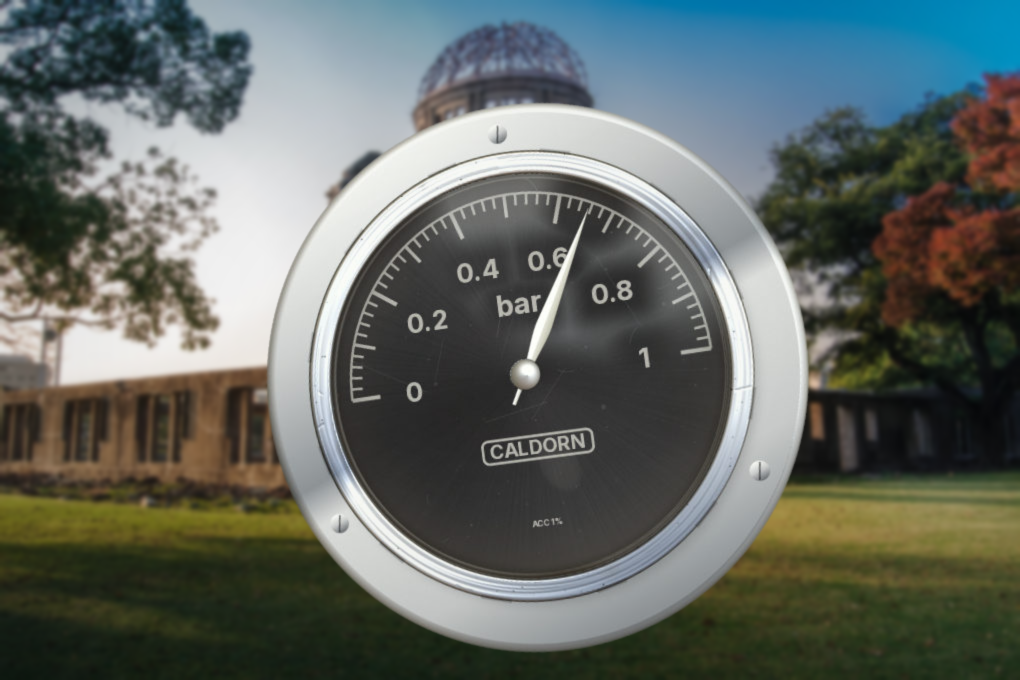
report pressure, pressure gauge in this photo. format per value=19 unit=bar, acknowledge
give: value=0.66 unit=bar
